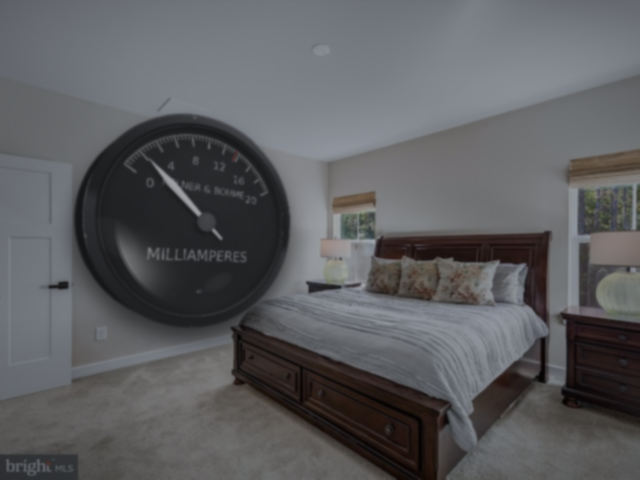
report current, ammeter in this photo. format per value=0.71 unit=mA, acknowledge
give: value=2 unit=mA
